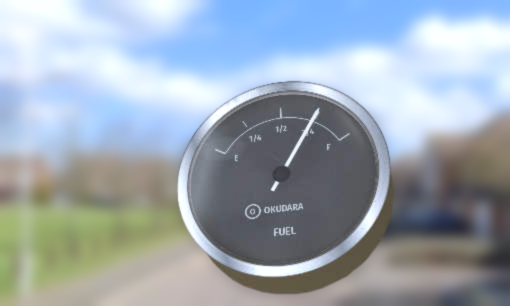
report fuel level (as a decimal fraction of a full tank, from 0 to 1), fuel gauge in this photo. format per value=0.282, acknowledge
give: value=0.75
